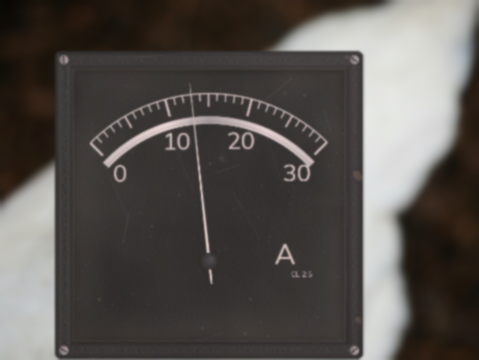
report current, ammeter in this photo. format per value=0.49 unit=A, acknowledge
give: value=13 unit=A
